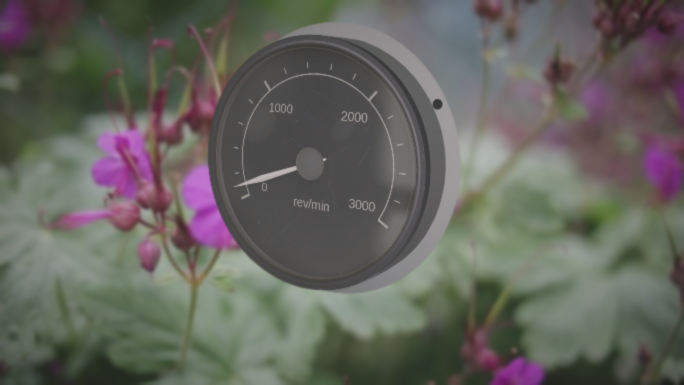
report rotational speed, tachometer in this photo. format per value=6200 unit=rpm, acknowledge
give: value=100 unit=rpm
